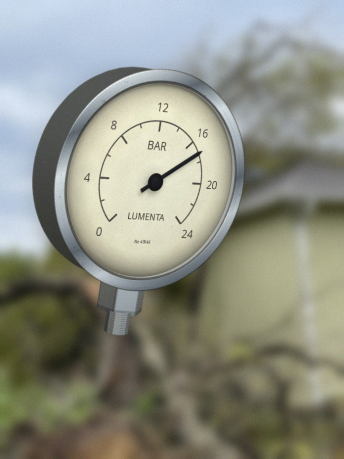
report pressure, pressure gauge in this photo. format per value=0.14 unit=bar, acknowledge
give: value=17 unit=bar
